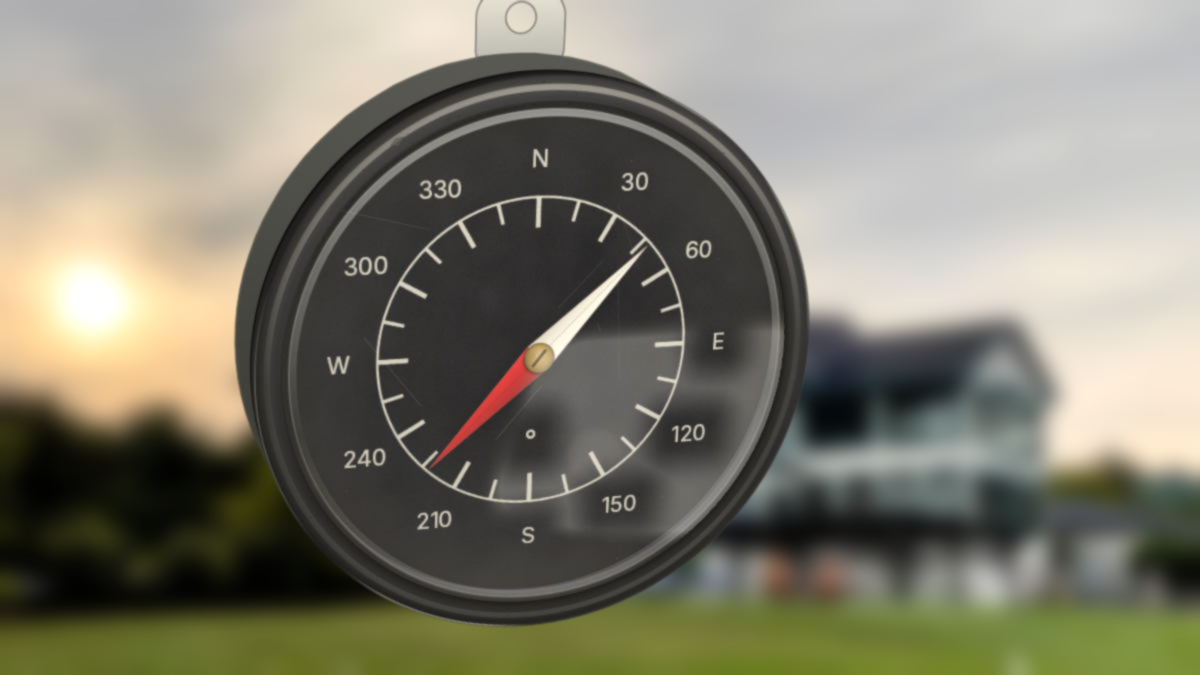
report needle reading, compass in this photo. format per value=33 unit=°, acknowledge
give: value=225 unit=°
